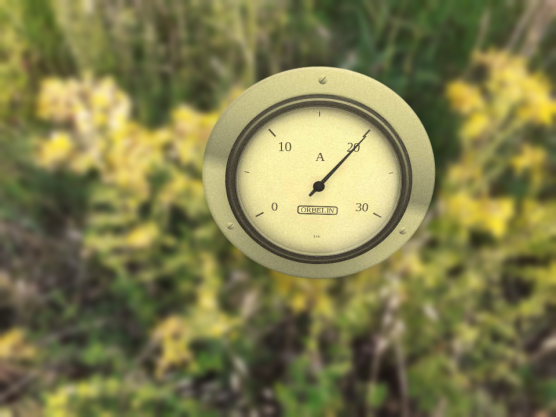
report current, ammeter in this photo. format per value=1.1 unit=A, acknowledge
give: value=20 unit=A
